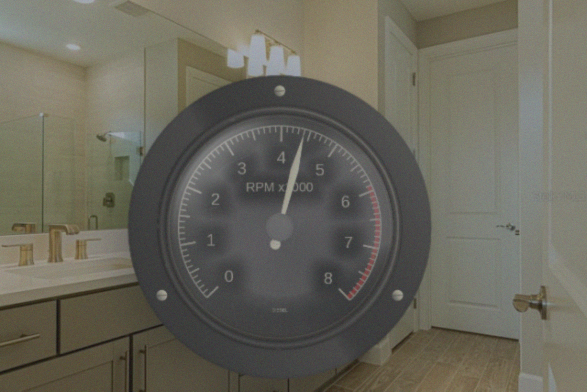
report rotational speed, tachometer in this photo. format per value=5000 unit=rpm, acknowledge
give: value=4400 unit=rpm
